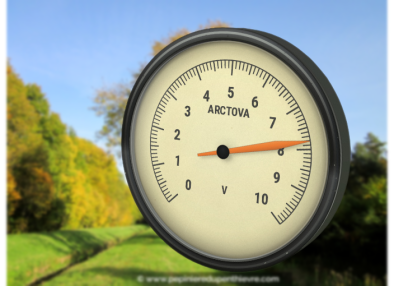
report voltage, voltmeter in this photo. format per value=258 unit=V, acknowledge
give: value=7.8 unit=V
